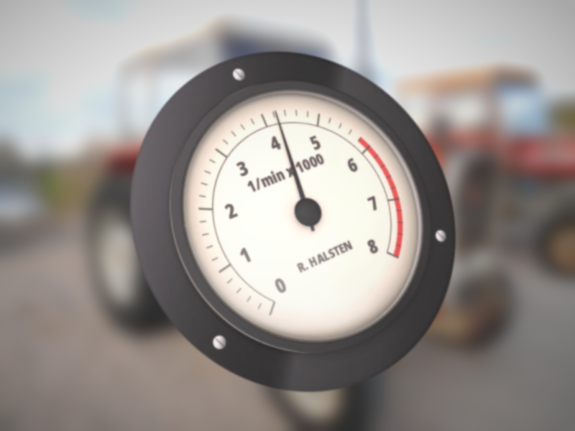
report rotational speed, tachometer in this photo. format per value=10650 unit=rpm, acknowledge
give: value=4200 unit=rpm
